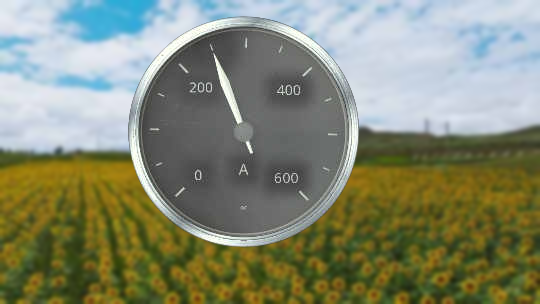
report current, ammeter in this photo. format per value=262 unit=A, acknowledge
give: value=250 unit=A
